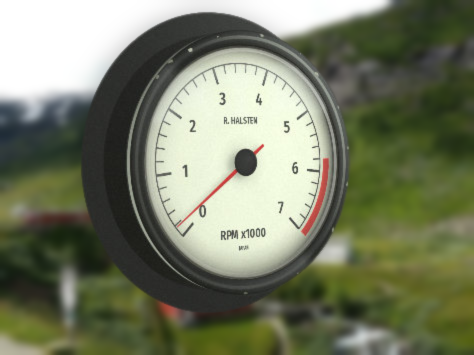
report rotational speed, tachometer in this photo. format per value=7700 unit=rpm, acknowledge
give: value=200 unit=rpm
